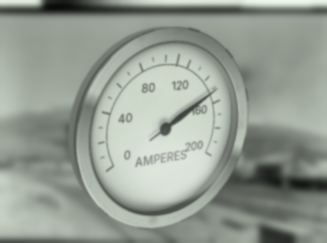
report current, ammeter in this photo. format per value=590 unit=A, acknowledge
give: value=150 unit=A
